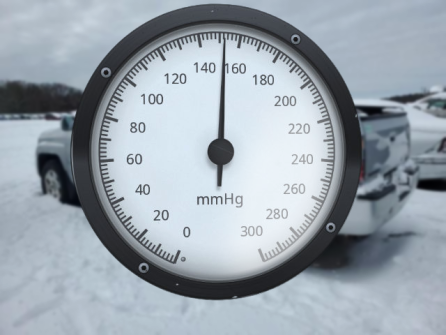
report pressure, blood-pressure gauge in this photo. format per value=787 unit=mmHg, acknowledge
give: value=152 unit=mmHg
